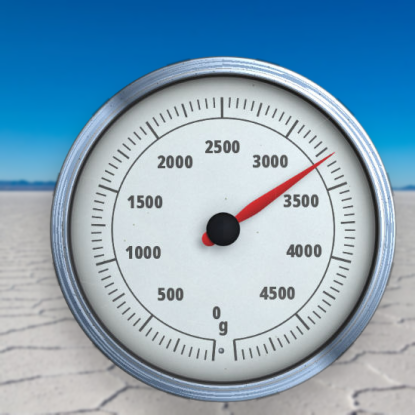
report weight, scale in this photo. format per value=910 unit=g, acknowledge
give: value=3300 unit=g
